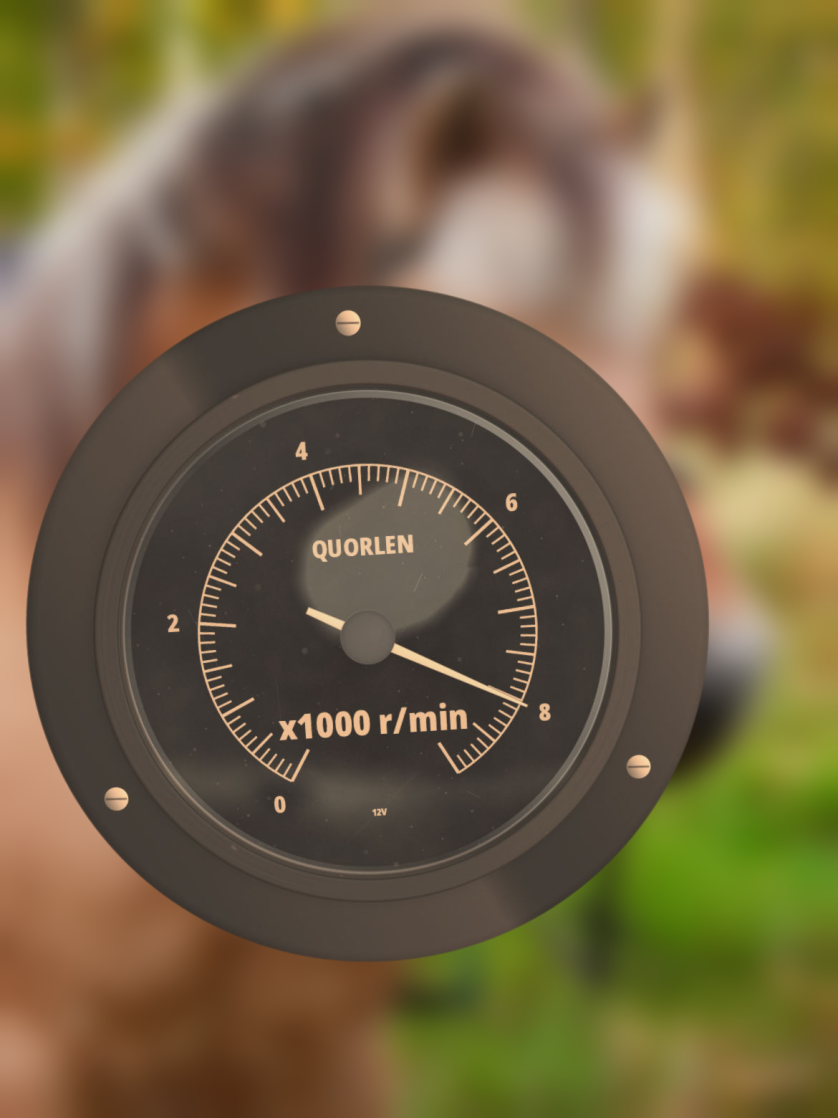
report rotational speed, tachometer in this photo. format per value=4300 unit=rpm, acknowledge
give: value=8000 unit=rpm
